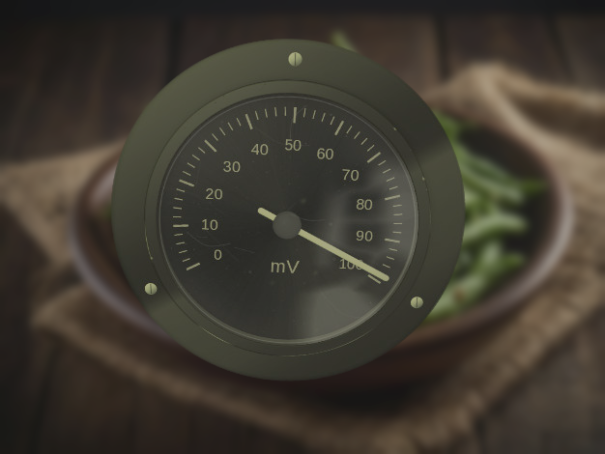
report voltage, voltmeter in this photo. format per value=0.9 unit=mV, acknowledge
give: value=98 unit=mV
